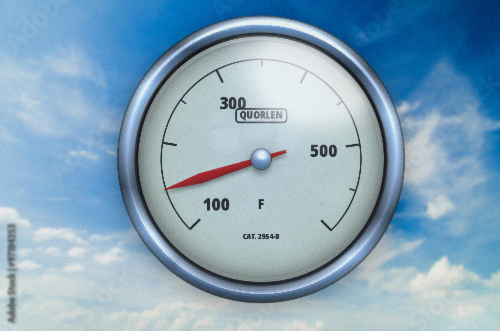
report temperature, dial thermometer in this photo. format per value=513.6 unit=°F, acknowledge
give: value=150 unit=°F
